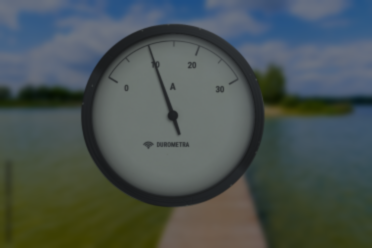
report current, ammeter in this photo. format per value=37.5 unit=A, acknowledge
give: value=10 unit=A
